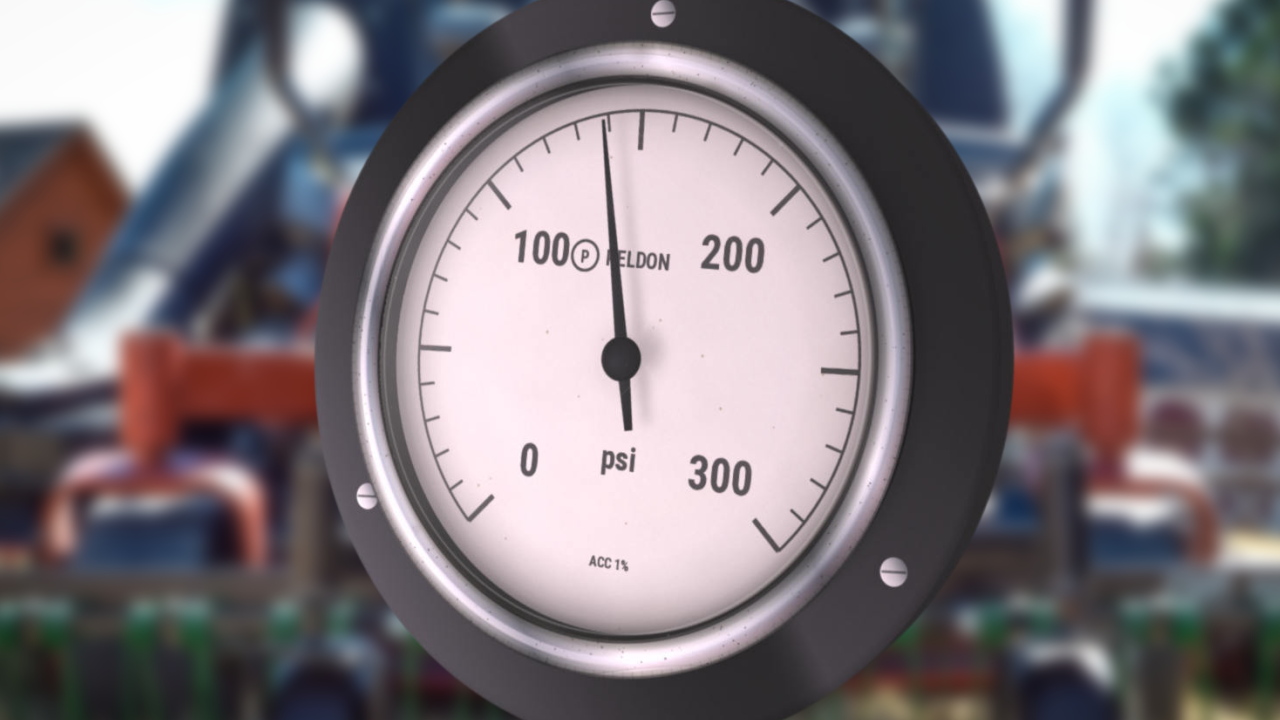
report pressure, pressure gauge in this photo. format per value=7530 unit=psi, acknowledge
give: value=140 unit=psi
